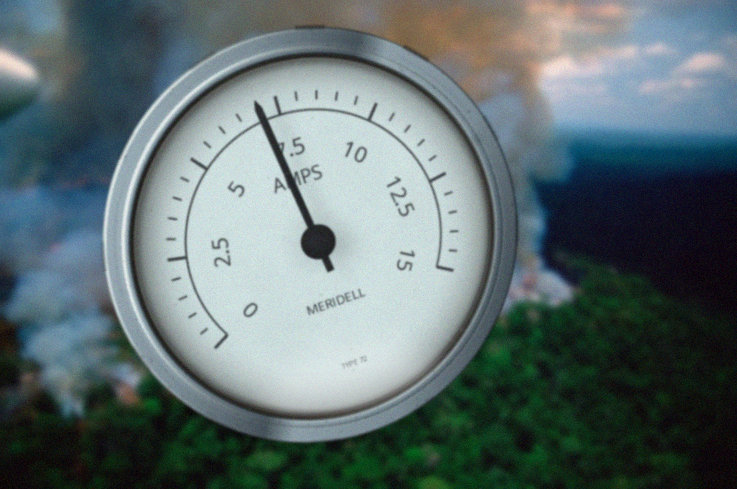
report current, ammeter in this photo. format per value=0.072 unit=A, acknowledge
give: value=7 unit=A
